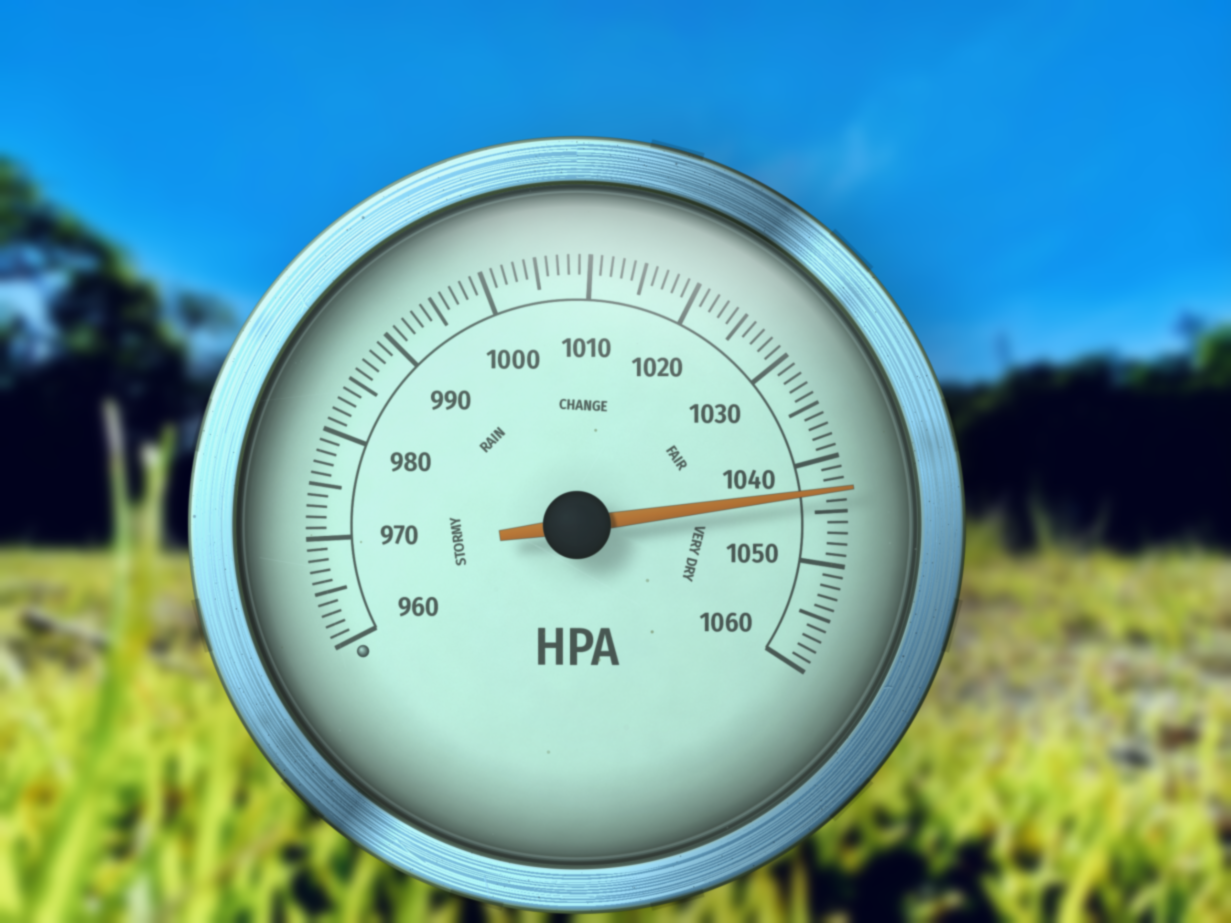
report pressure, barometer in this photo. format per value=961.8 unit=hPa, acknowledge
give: value=1043 unit=hPa
